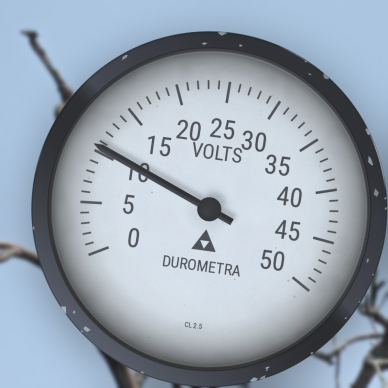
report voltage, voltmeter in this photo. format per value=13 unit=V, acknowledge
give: value=10.5 unit=V
